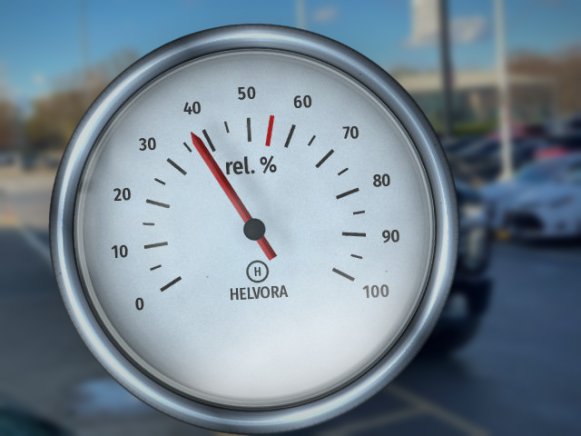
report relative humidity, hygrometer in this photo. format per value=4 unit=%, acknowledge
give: value=37.5 unit=%
